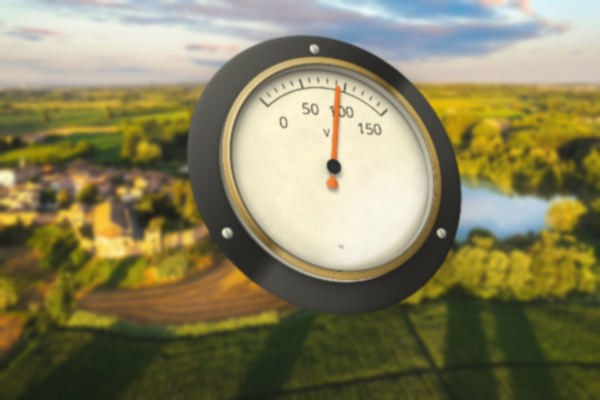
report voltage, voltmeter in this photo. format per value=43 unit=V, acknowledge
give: value=90 unit=V
